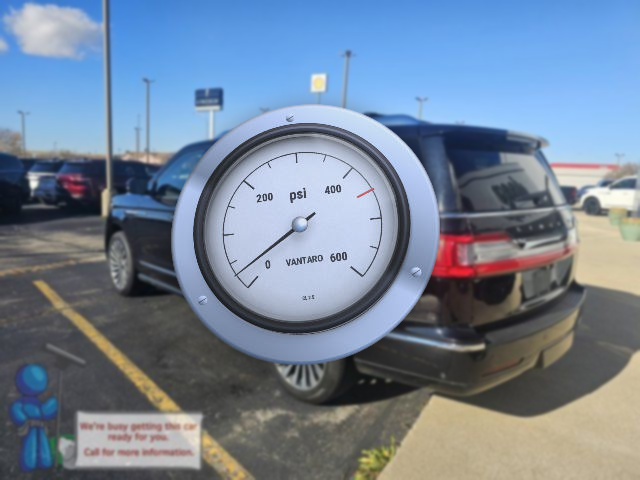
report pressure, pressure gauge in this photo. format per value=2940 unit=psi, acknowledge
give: value=25 unit=psi
